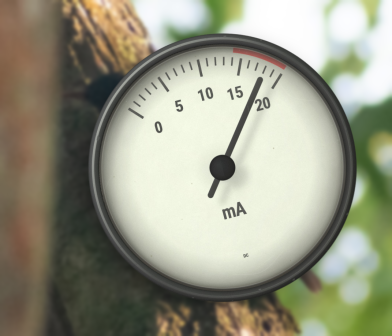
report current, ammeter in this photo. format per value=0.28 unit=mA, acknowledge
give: value=18 unit=mA
